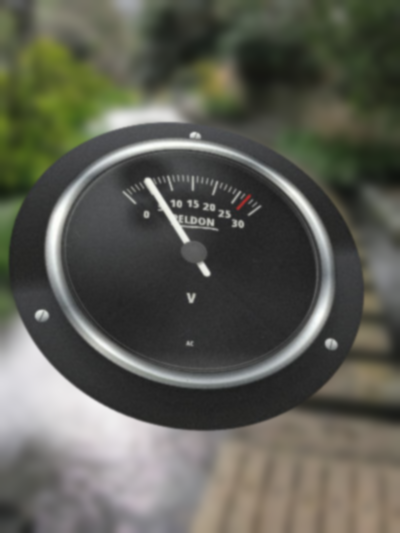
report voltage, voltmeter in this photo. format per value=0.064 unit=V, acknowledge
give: value=5 unit=V
